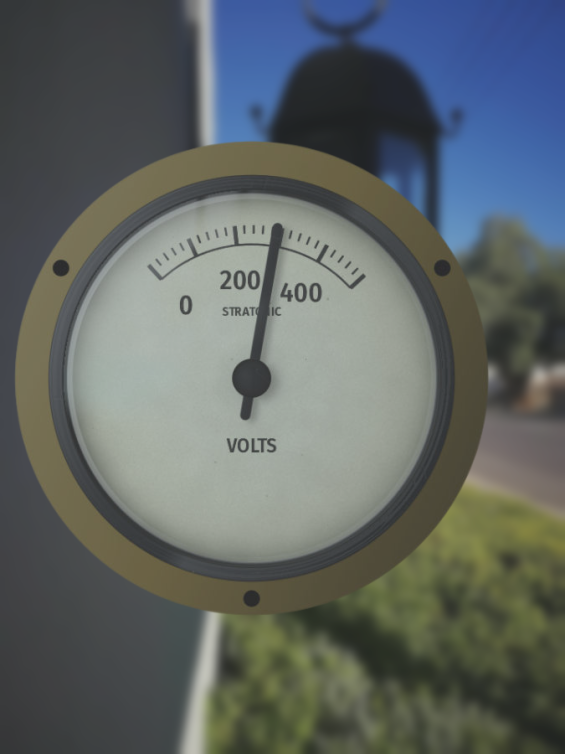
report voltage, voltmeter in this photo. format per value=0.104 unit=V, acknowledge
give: value=290 unit=V
